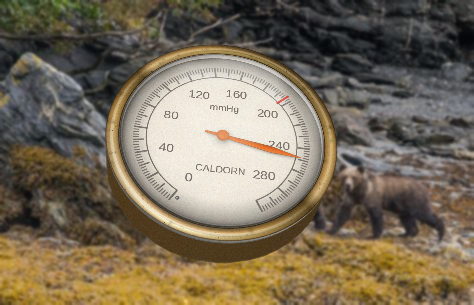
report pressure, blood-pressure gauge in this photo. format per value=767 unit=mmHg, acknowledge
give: value=250 unit=mmHg
